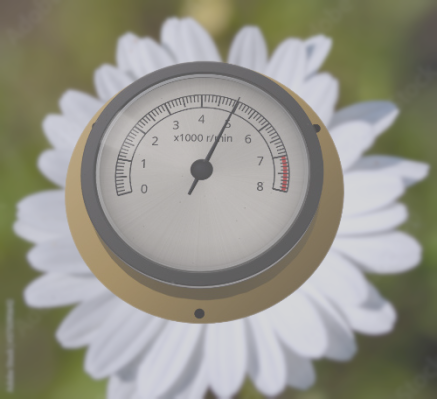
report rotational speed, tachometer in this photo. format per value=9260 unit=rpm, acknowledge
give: value=5000 unit=rpm
